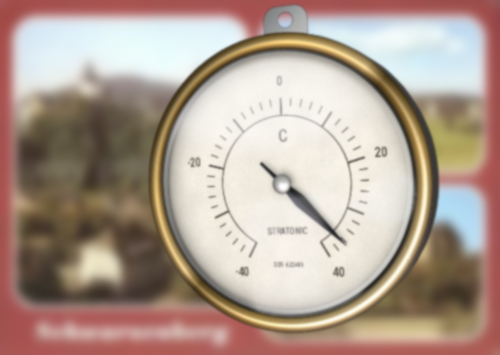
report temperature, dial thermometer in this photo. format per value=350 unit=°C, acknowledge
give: value=36 unit=°C
